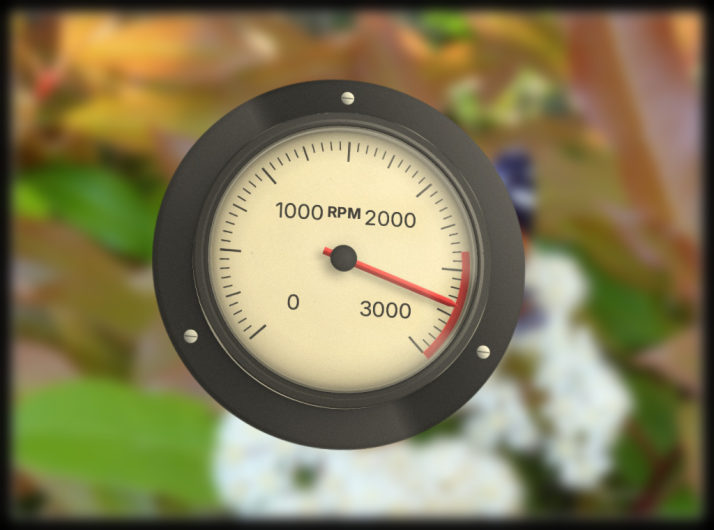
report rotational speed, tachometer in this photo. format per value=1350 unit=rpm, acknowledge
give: value=2700 unit=rpm
